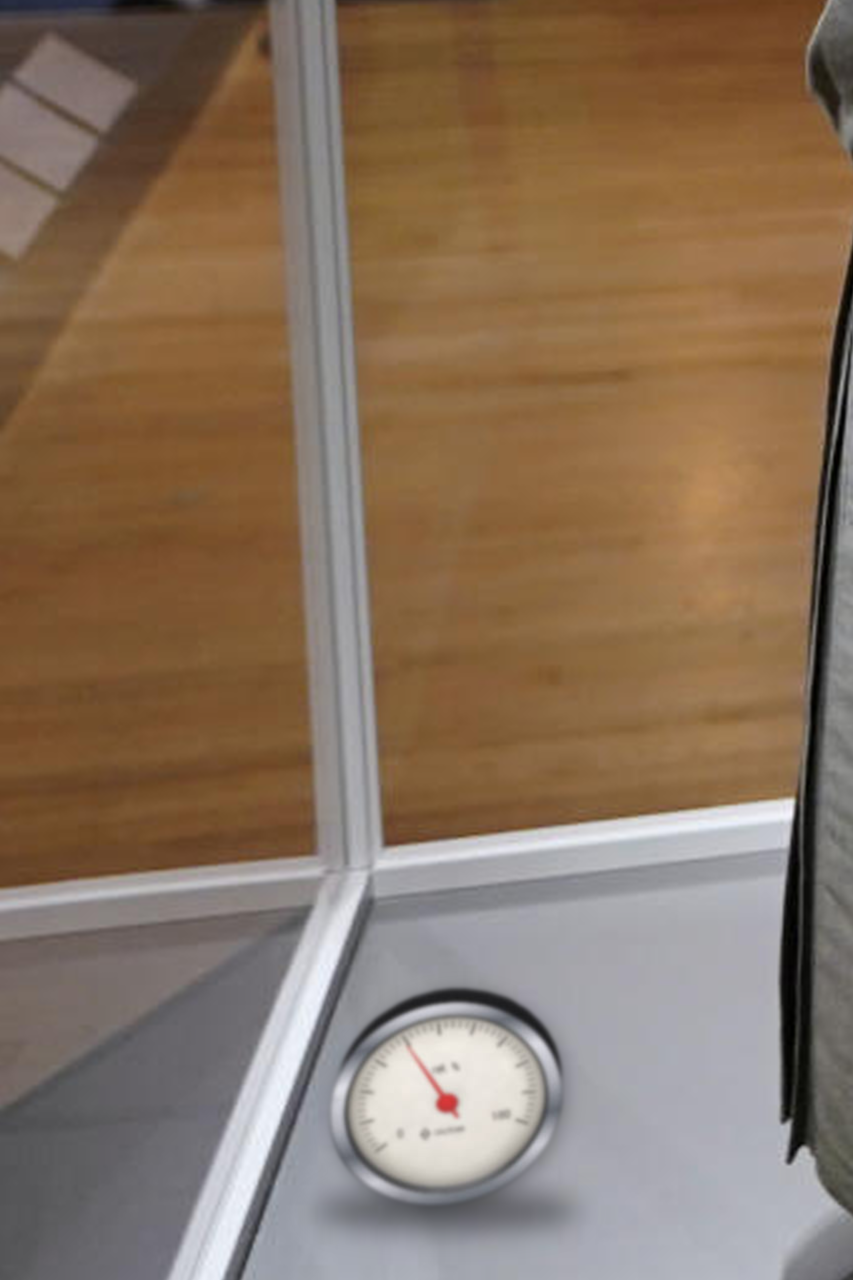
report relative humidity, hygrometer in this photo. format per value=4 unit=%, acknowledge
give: value=40 unit=%
